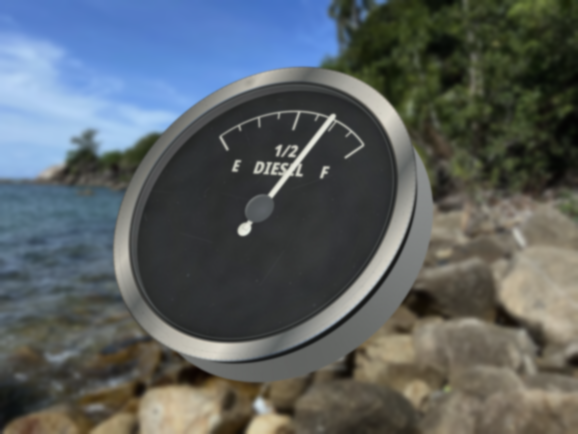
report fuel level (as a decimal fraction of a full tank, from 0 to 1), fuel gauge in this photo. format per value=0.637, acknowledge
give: value=0.75
